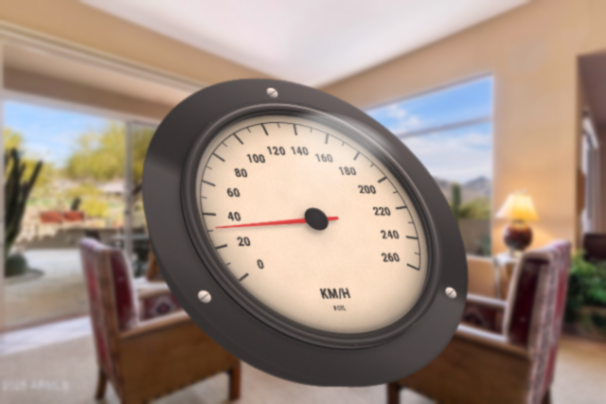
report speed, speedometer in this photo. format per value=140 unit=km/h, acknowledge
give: value=30 unit=km/h
